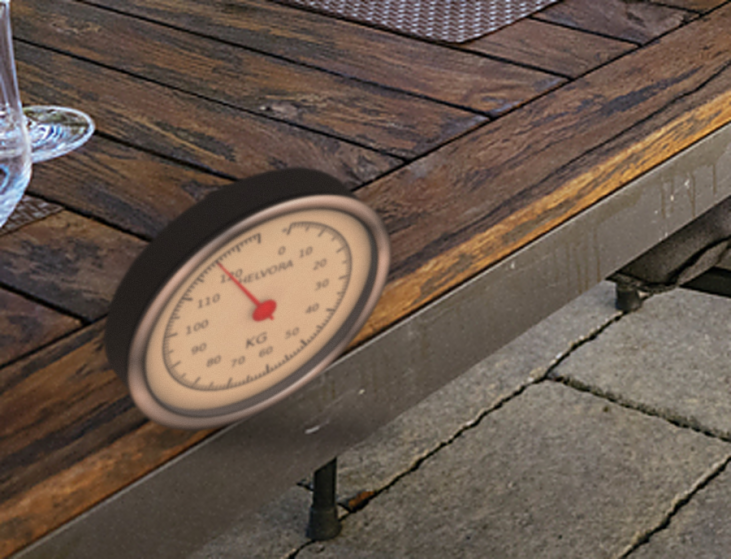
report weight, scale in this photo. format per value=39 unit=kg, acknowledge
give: value=120 unit=kg
